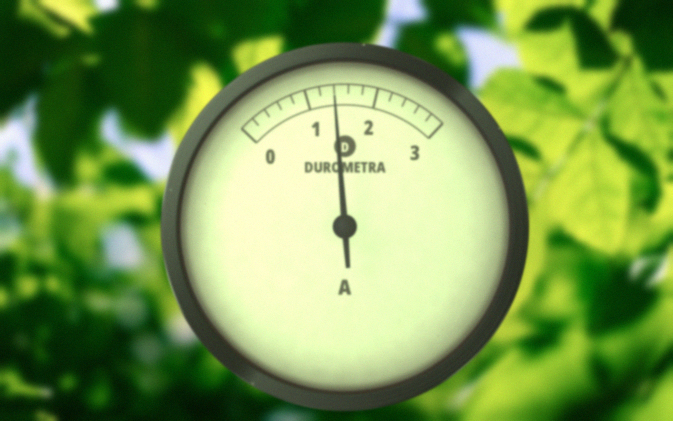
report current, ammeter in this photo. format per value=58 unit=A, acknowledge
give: value=1.4 unit=A
